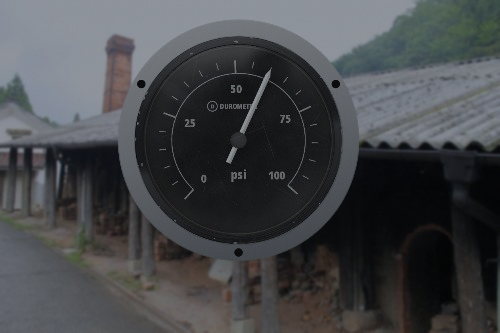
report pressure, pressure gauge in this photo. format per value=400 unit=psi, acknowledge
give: value=60 unit=psi
